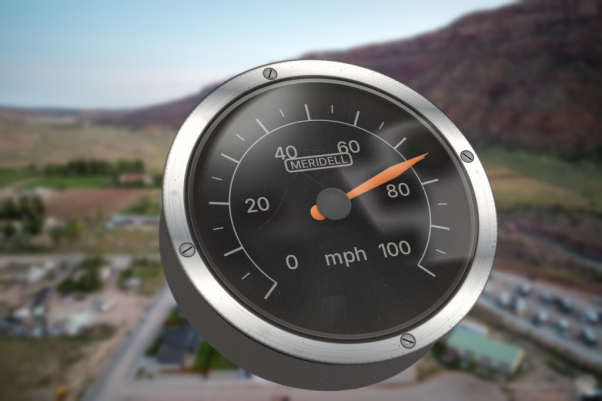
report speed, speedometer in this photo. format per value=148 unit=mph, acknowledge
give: value=75 unit=mph
